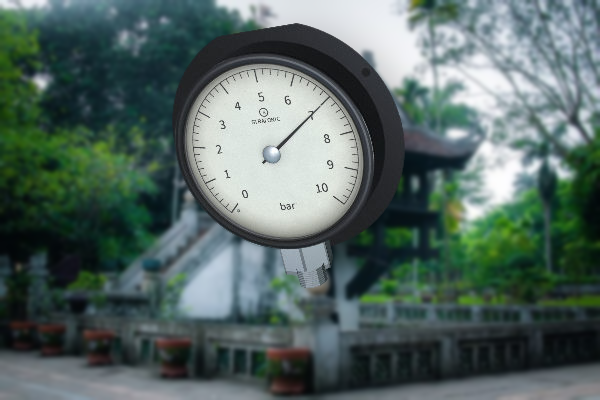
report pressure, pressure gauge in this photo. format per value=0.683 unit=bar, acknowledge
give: value=7 unit=bar
